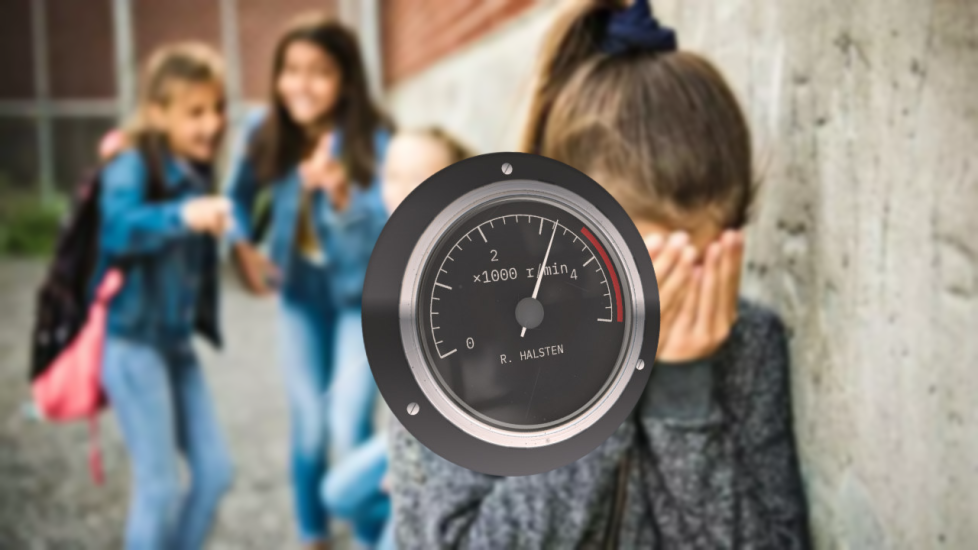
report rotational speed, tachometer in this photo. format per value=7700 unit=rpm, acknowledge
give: value=3200 unit=rpm
